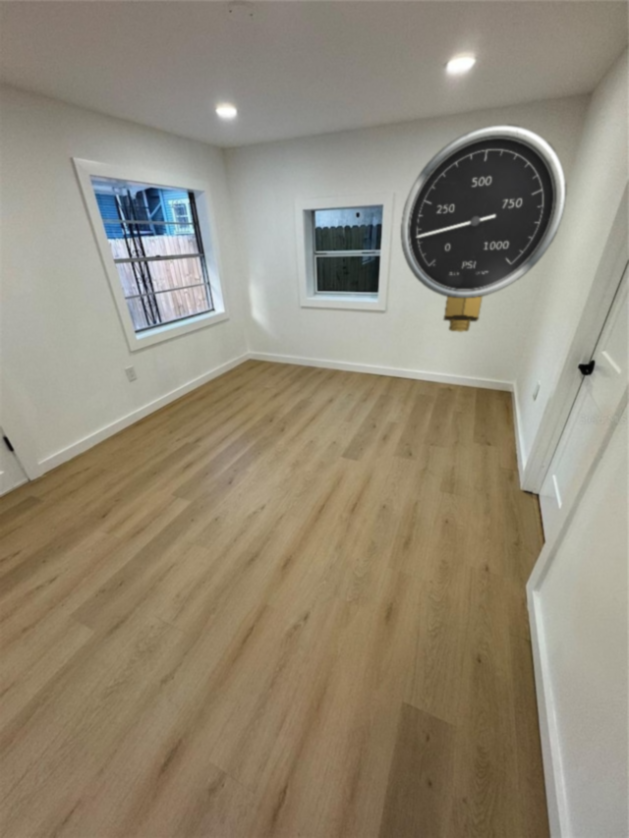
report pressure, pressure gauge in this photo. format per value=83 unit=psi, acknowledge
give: value=125 unit=psi
